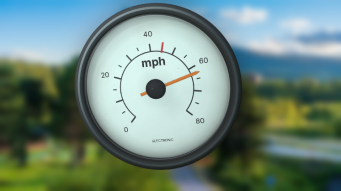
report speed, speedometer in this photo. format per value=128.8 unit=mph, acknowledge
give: value=62.5 unit=mph
